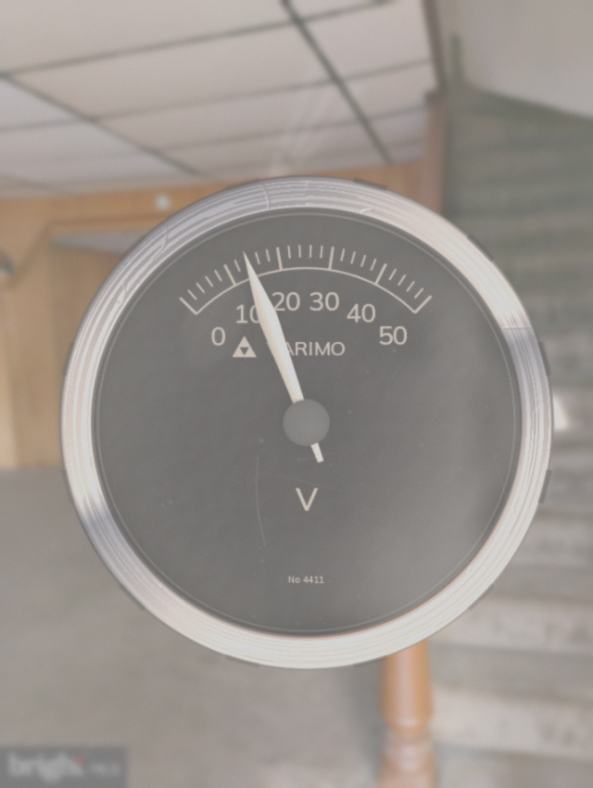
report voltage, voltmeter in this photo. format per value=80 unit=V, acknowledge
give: value=14 unit=V
